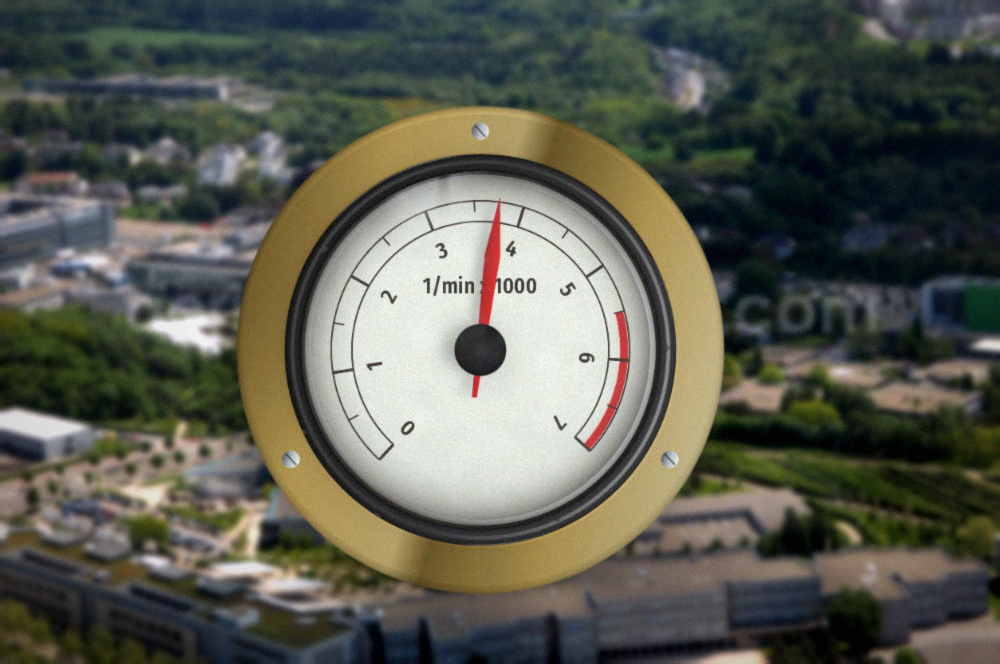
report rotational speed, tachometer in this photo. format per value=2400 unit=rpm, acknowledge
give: value=3750 unit=rpm
